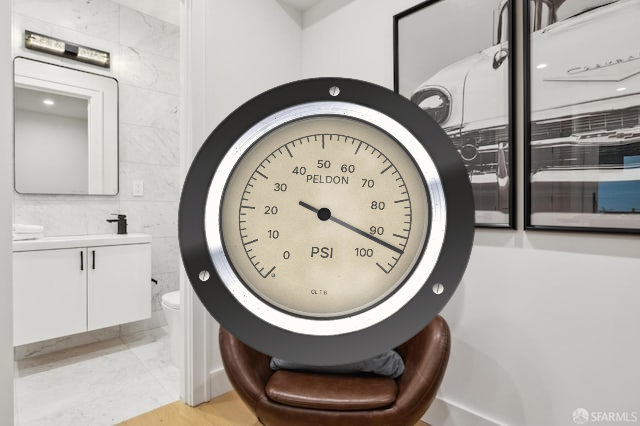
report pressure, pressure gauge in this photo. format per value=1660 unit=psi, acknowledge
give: value=94 unit=psi
